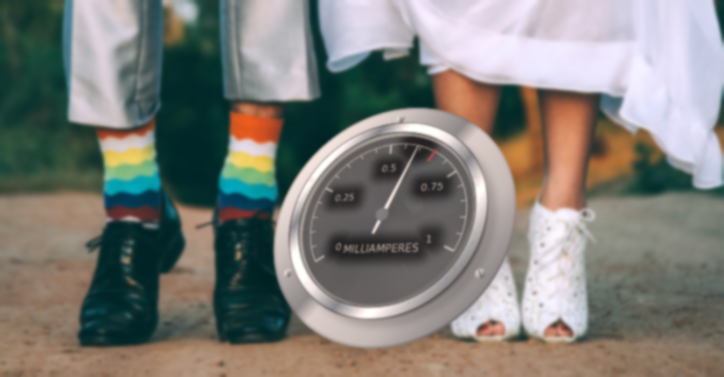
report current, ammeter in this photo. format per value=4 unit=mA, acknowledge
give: value=0.6 unit=mA
